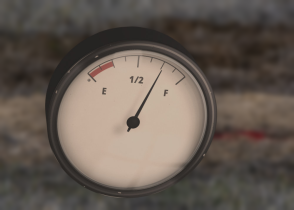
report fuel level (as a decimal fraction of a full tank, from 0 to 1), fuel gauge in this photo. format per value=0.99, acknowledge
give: value=0.75
